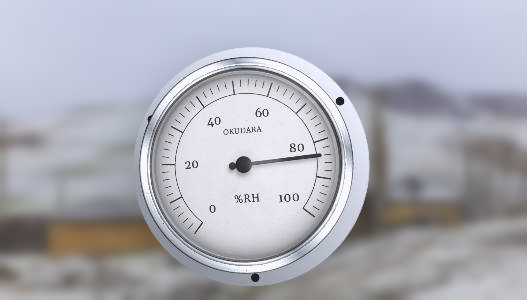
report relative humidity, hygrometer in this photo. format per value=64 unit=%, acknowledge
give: value=84 unit=%
